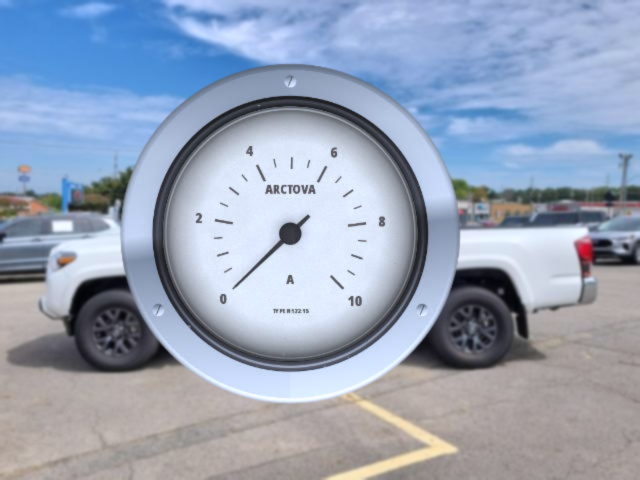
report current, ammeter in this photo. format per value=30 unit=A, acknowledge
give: value=0 unit=A
